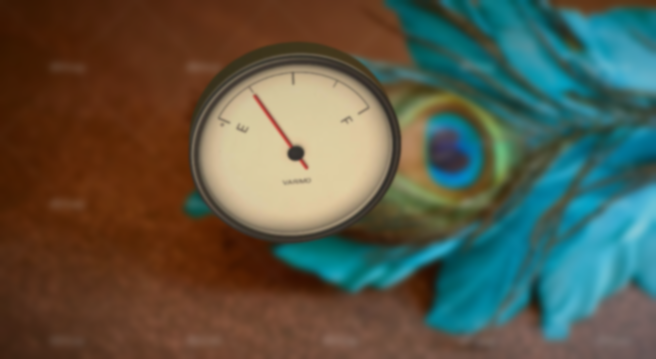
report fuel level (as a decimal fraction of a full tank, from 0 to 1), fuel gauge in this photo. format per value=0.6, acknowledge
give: value=0.25
